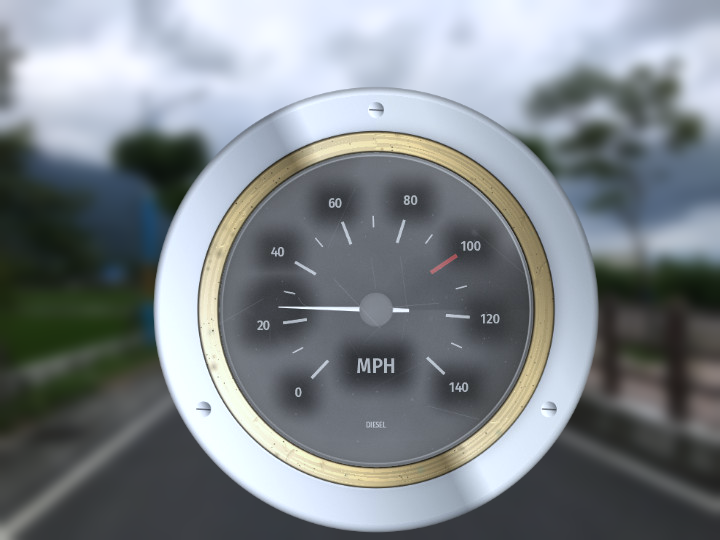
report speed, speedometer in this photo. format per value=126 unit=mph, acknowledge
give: value=25 unit=mph
